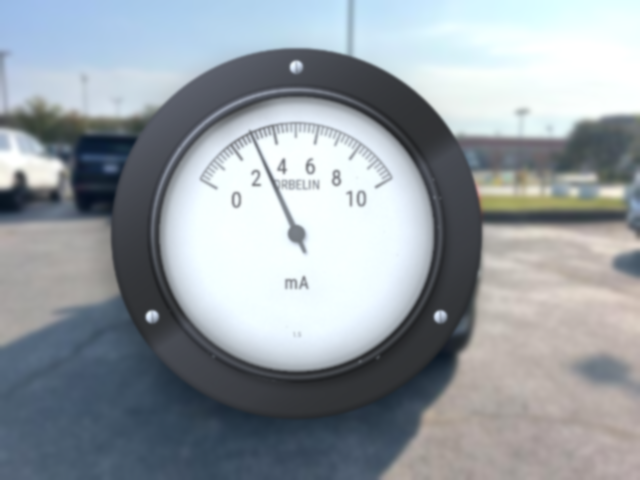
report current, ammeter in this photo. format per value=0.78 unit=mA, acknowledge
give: value=3 unit=mA
